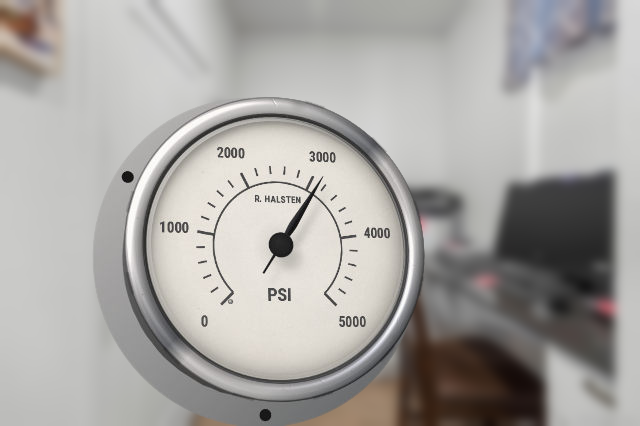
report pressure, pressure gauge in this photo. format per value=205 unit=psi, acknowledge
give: value=3100 unit=psi
